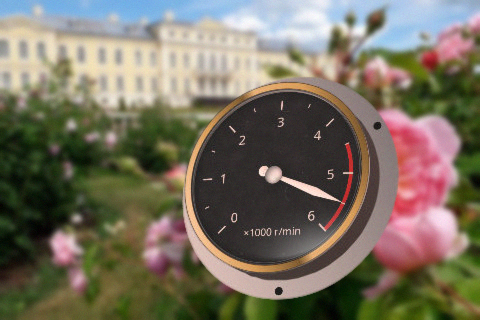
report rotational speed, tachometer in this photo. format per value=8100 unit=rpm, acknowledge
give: value=5500 unit=rpm
